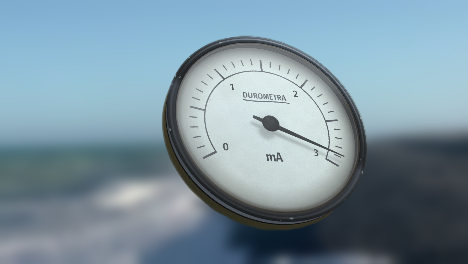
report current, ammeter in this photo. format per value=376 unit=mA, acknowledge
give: value=2.9 unit=mA
